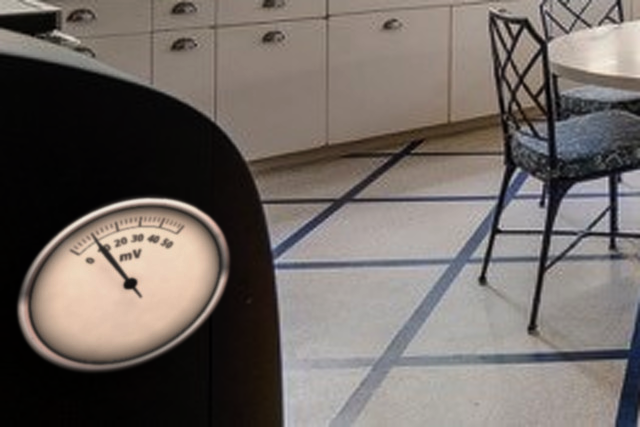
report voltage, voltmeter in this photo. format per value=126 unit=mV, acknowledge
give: value=10 unit=mV
